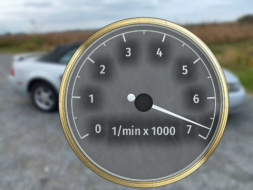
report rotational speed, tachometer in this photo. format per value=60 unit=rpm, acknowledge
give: value=6750 unit=rpm
